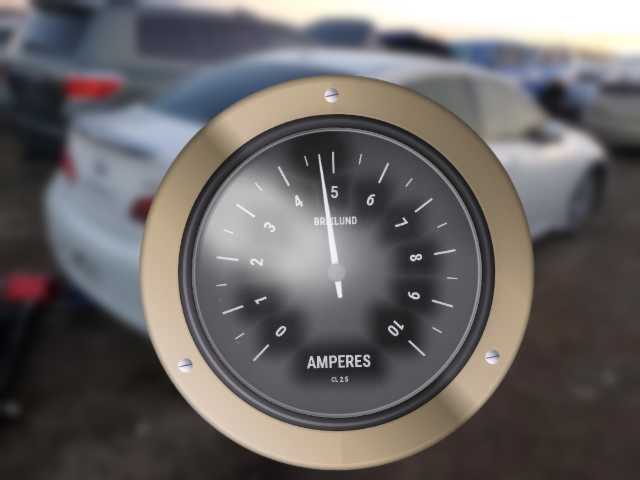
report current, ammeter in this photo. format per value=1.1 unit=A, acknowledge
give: value=4.75 unit=A
